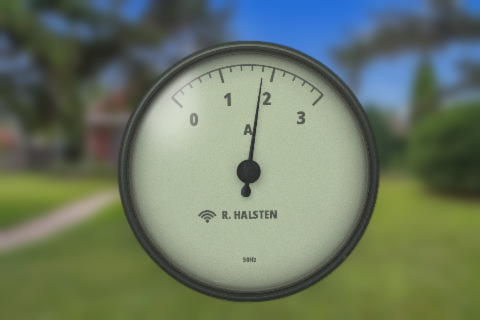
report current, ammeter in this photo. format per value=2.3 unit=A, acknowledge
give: value=1.8 unit=A
